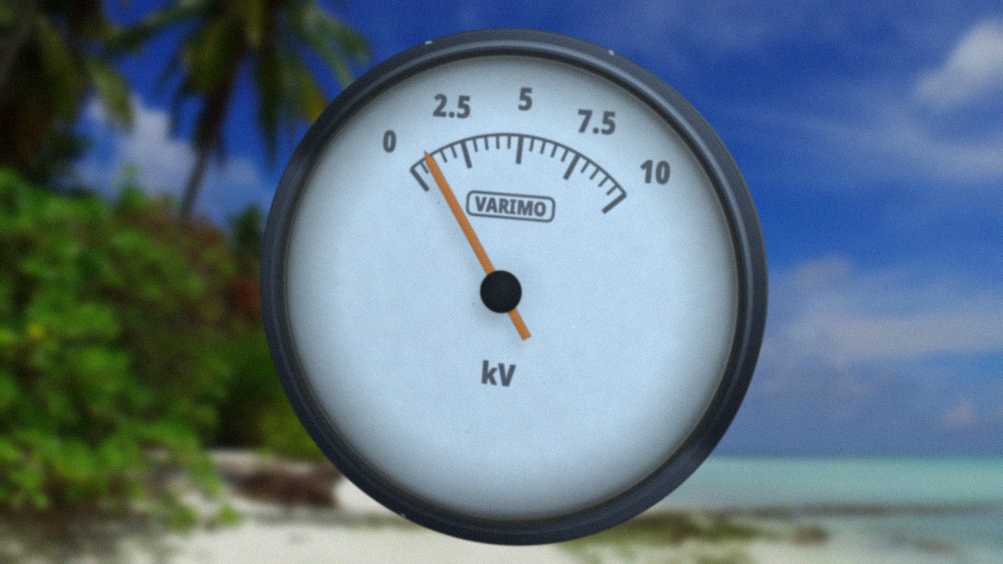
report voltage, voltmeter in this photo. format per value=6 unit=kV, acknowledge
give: value=1 unit=kV
